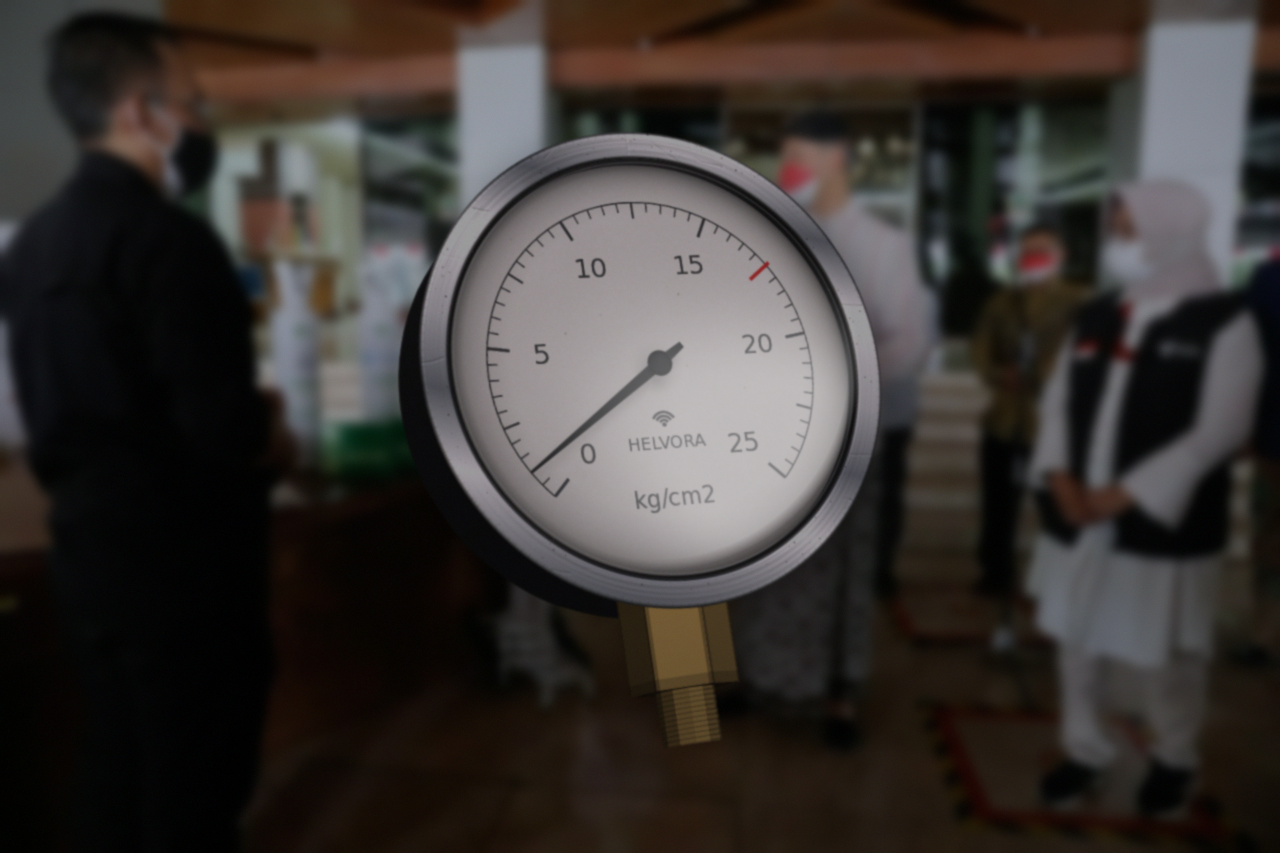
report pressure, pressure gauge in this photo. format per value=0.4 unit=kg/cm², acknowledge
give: value=1 unit=kg/cm²
